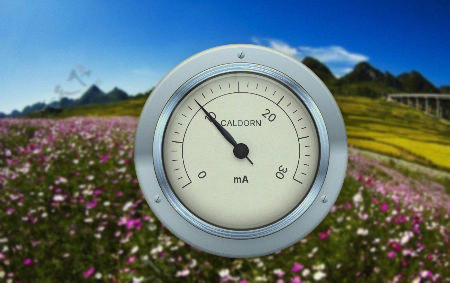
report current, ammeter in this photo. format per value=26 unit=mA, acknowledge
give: value=10 unit=mA
